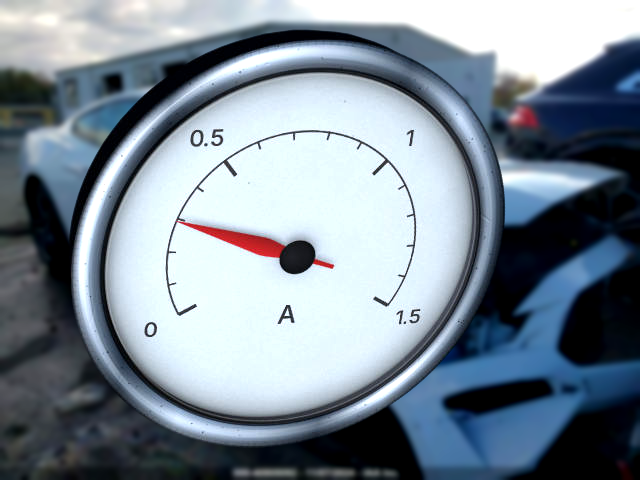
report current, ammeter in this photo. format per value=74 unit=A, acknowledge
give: value=0.3 unit=A
